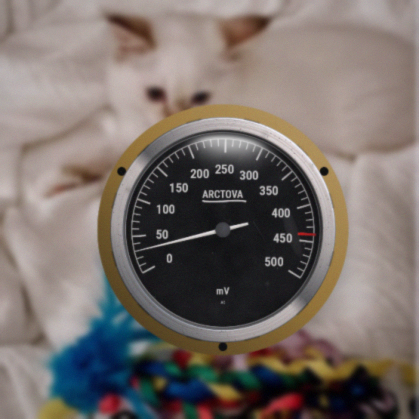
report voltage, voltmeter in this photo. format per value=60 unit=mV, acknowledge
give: value=30 unit=mV
